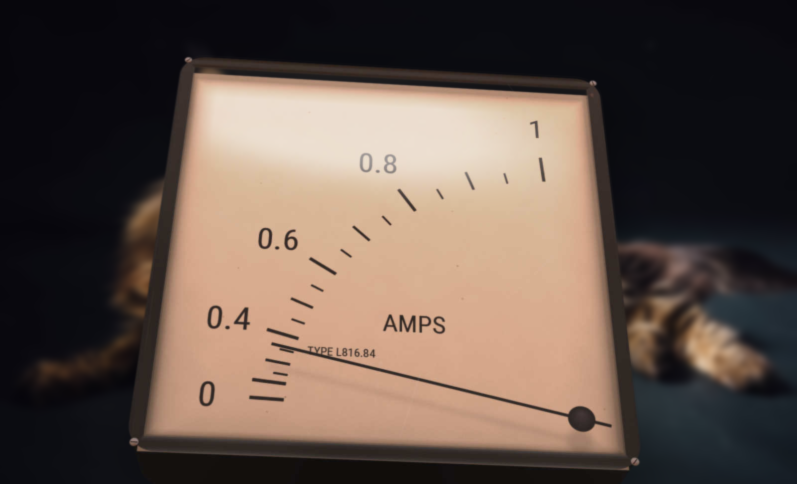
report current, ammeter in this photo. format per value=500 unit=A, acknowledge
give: value=0.35 unit=A
